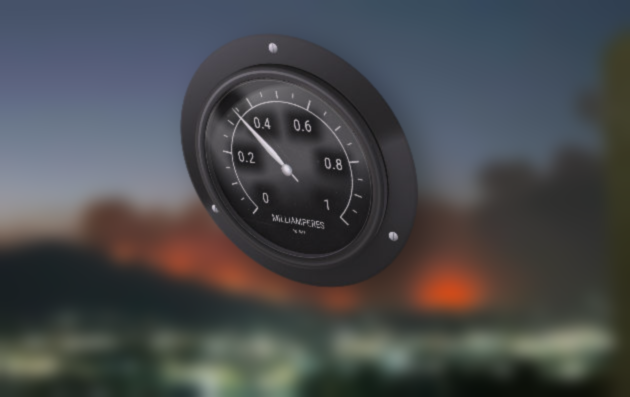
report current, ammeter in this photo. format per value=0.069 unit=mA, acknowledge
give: value=0.35 unit=mA
